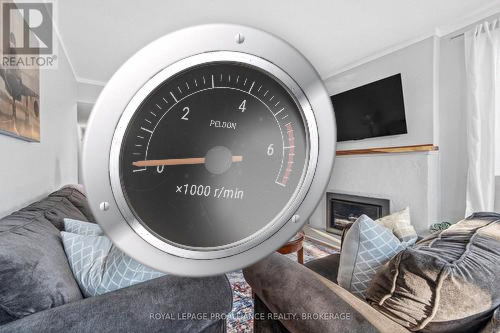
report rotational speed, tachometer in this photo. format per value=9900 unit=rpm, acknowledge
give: value=200 unit=rpm
